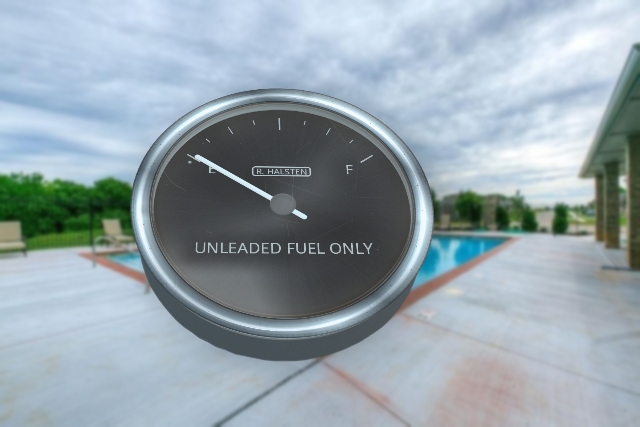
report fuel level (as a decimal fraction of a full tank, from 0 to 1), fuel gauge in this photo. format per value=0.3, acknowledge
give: value=0
